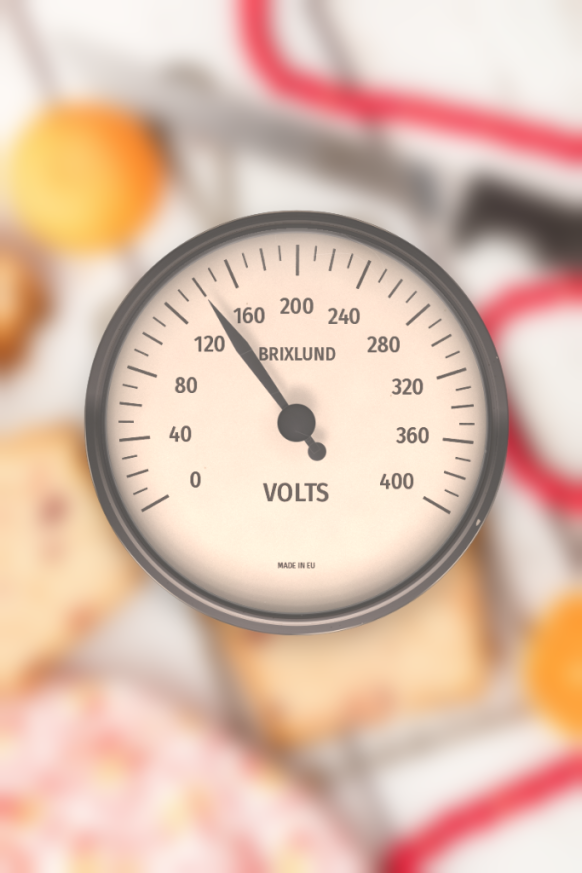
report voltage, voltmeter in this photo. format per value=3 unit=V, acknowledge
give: value=140 unit=V
